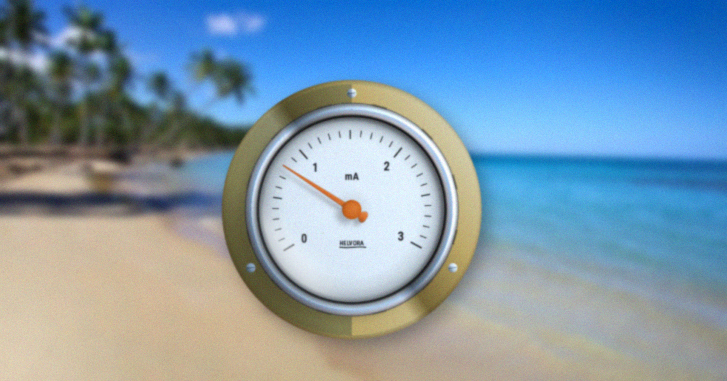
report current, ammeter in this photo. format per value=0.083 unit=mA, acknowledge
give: value=0.8 unit=mA
